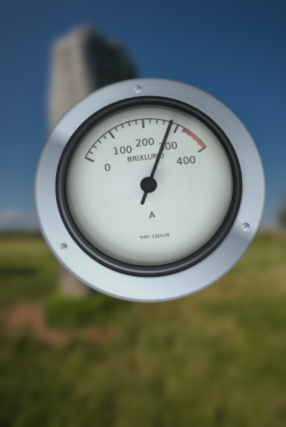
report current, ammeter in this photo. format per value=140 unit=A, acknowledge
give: value=280 unit=A
